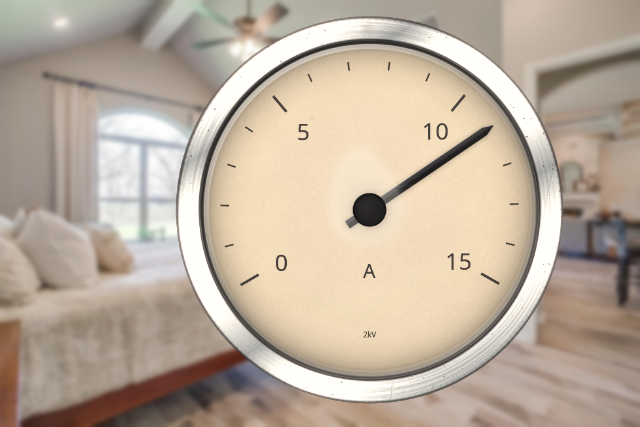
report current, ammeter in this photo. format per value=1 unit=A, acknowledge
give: value=11 unit=A
